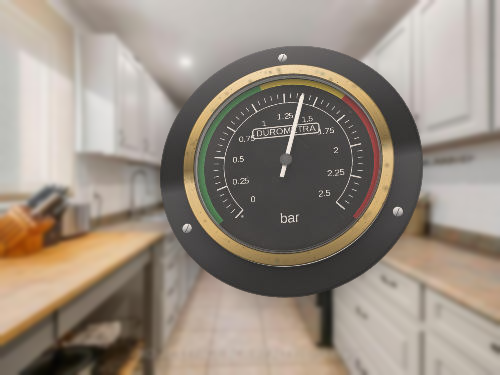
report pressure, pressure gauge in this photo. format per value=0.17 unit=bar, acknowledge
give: value=1.4 unit=bar
